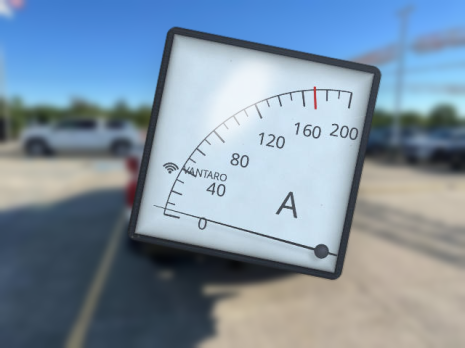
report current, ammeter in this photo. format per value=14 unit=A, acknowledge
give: value=5 unit=A
